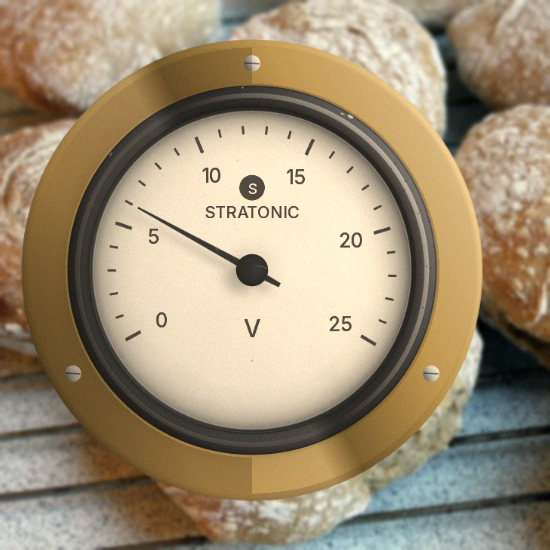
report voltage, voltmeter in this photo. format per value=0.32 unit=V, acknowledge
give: value=6 unit=V
